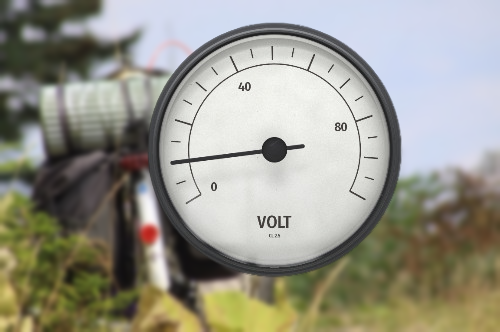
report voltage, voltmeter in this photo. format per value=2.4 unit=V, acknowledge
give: value=10 unit=V
